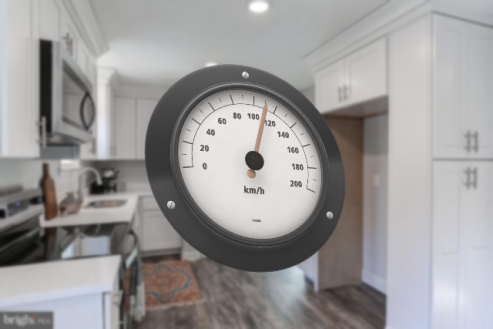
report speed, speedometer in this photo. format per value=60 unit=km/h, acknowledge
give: value=110 unit=km/h
